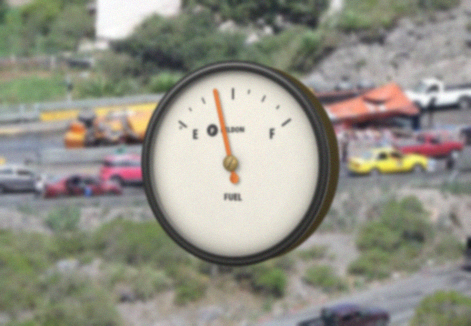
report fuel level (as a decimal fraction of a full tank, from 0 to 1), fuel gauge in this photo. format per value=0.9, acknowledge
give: value=0.375
